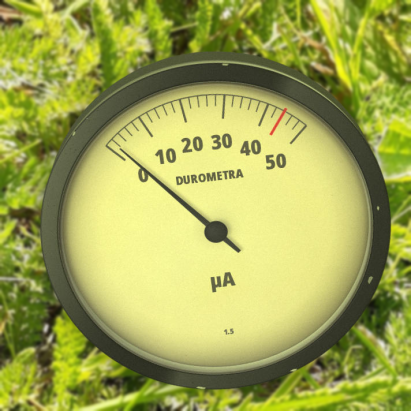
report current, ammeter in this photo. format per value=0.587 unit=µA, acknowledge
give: value=2 unit=µA
